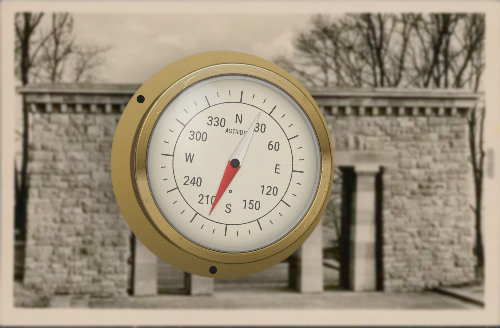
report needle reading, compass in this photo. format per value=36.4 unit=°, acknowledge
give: value=200 unit=°
